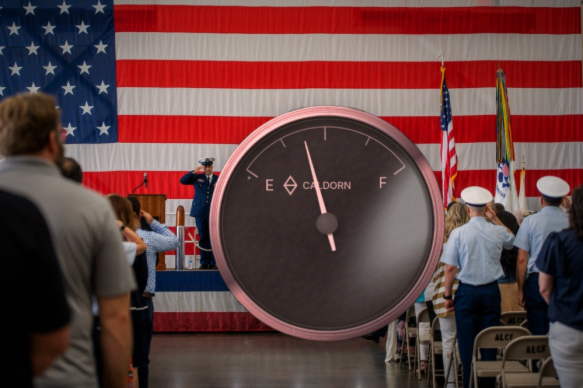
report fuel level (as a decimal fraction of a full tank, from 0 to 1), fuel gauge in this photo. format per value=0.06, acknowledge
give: value=0.375
